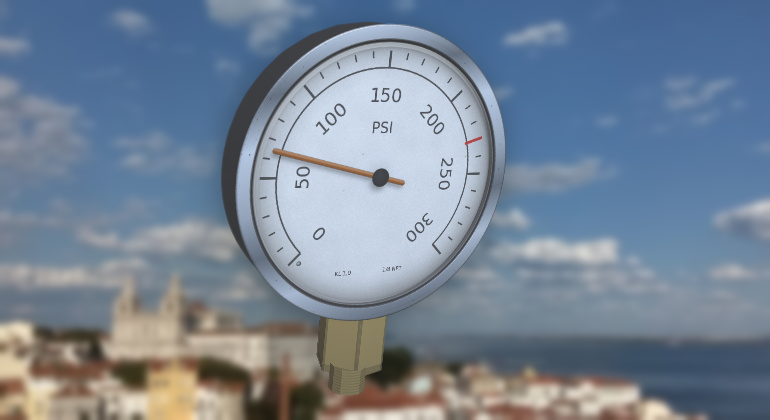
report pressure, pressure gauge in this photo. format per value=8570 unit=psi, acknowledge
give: value=65 unit=psi
